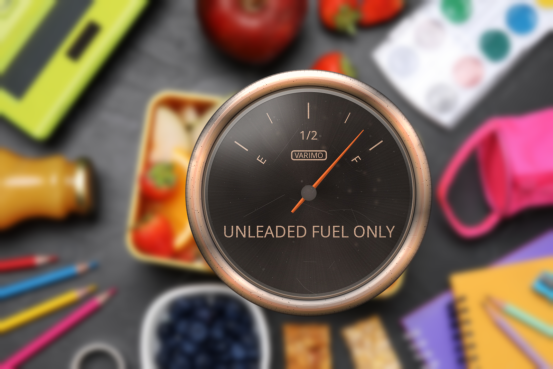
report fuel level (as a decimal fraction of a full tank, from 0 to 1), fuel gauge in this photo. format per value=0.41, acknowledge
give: value=0.875
